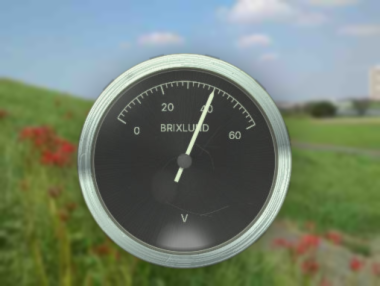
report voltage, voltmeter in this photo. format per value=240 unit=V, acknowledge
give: value=40 unit=V
